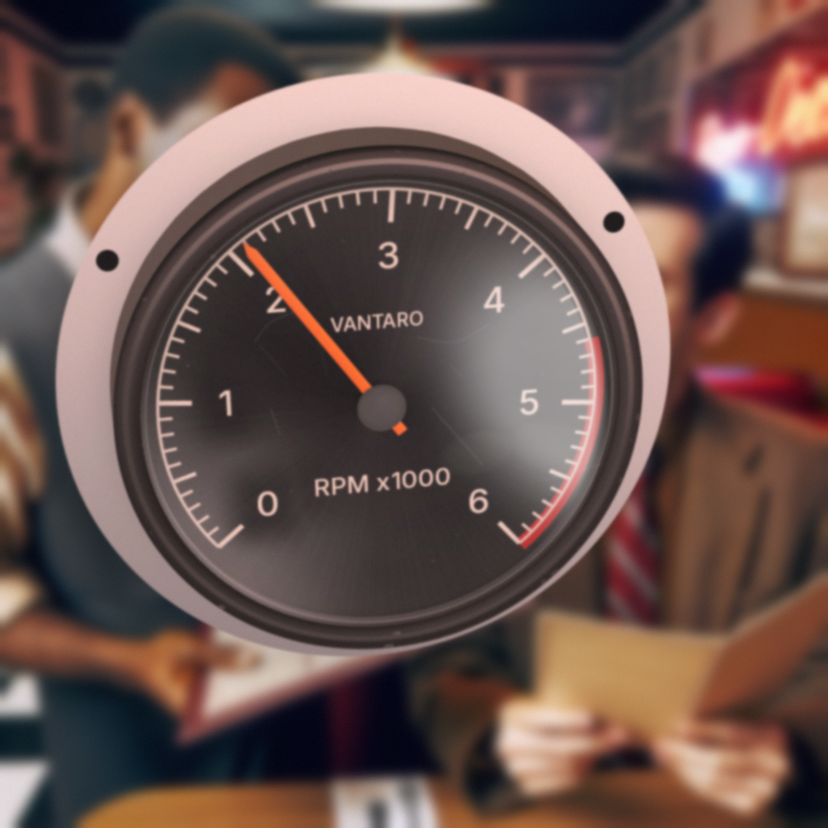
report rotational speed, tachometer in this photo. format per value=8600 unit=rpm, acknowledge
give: value=2100 unit=rpm
